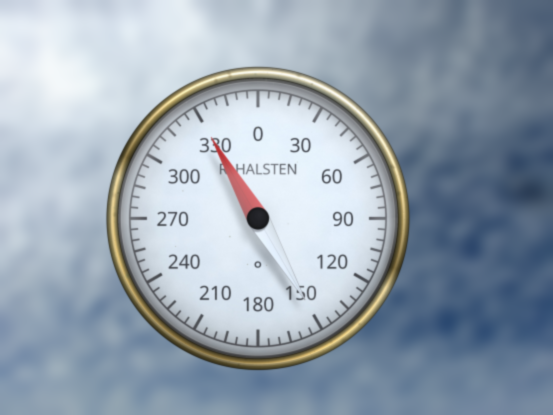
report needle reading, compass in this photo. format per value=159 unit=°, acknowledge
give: value=330 unit=°
